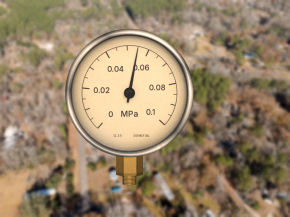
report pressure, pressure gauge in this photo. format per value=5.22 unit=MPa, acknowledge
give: value=0.055 unit=MPa
